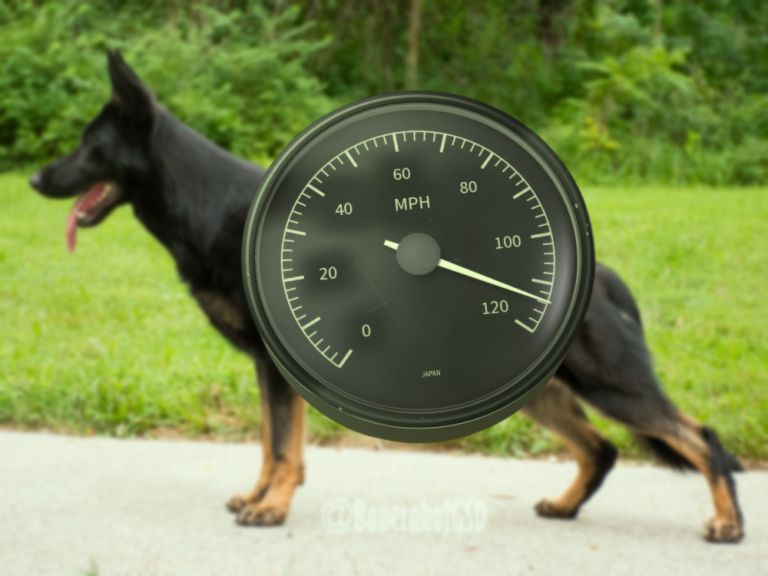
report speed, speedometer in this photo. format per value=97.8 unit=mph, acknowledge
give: value=114 unit=mph
